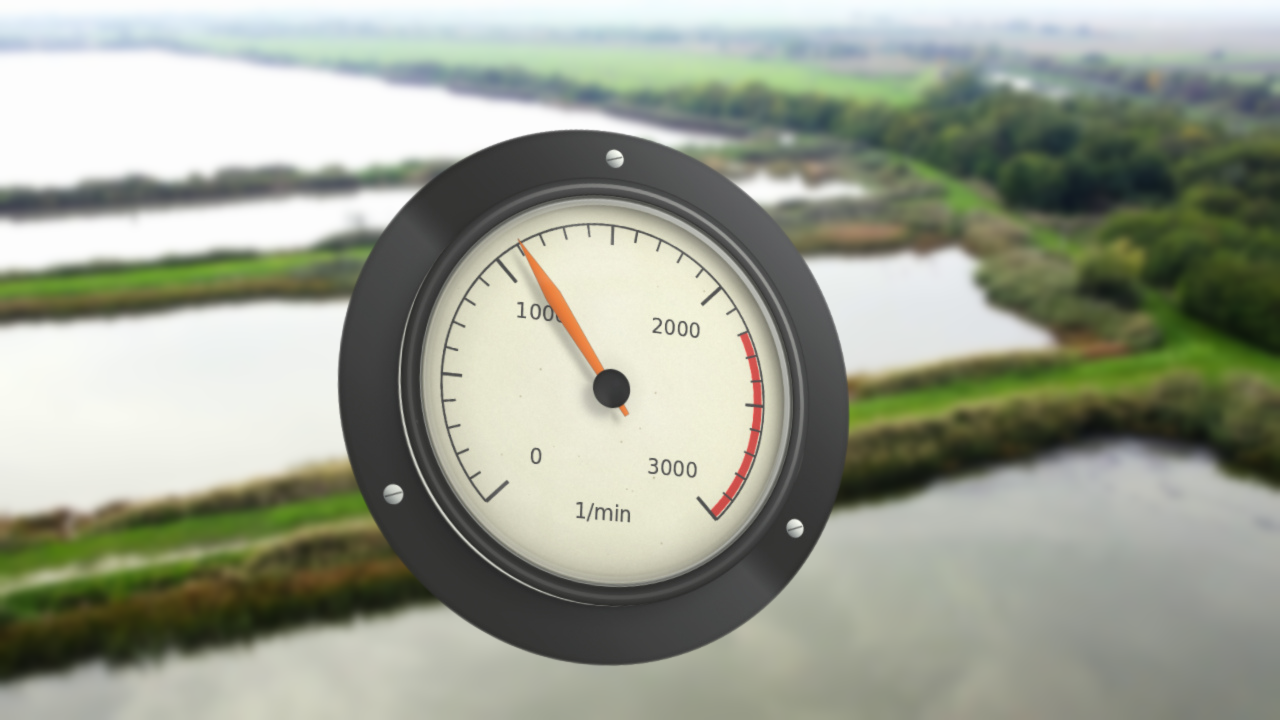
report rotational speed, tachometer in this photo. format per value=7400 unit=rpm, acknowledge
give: value=1100 unit=rpm
